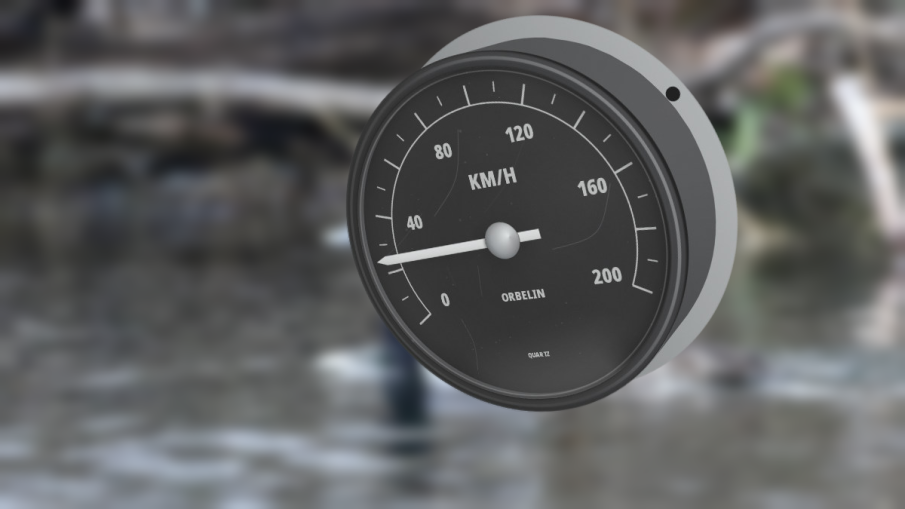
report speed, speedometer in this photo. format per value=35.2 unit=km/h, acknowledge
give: value=25 unit=km/h
